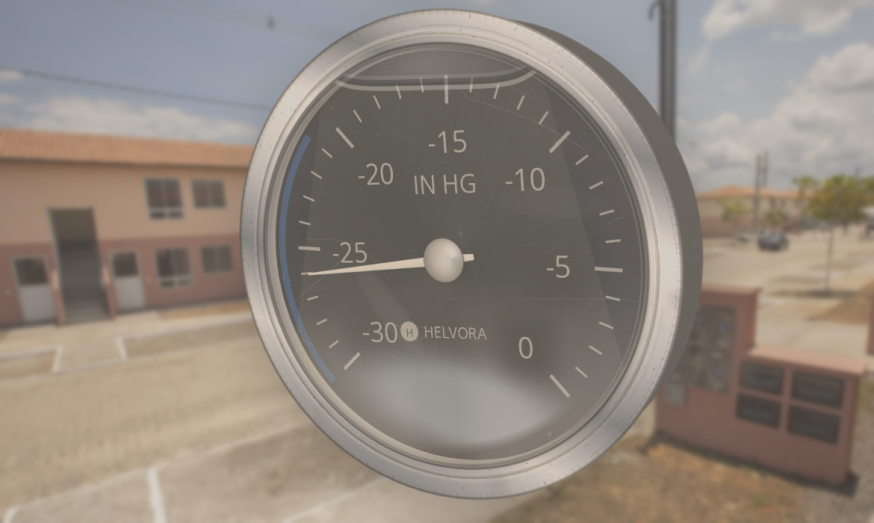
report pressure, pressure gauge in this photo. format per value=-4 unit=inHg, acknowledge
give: value=-26 unit=inHg
